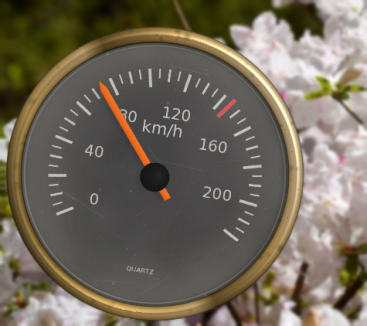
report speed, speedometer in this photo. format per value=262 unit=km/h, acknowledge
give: value=75 unit=km/h
